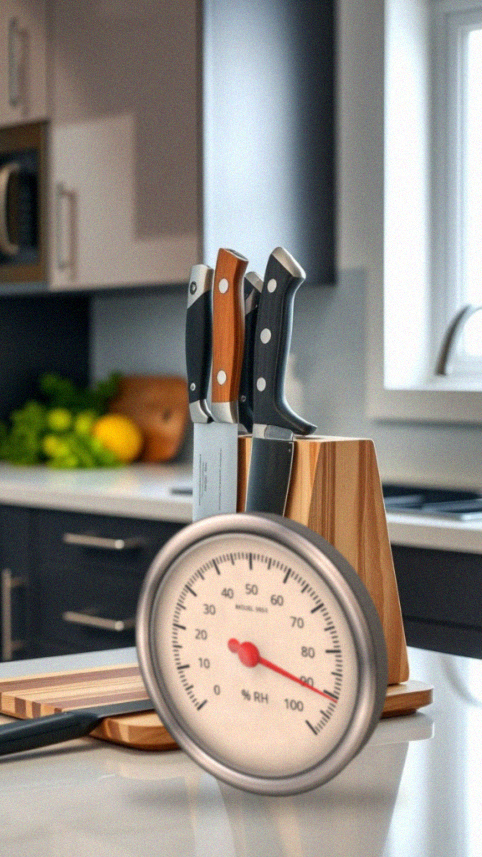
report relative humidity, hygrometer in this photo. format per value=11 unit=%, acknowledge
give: value=90 unit=%
